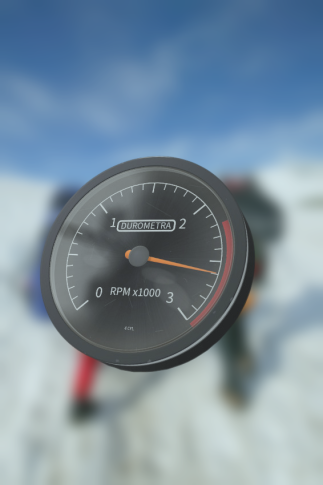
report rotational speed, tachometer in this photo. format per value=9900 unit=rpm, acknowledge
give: value=2600 unit=rpm
